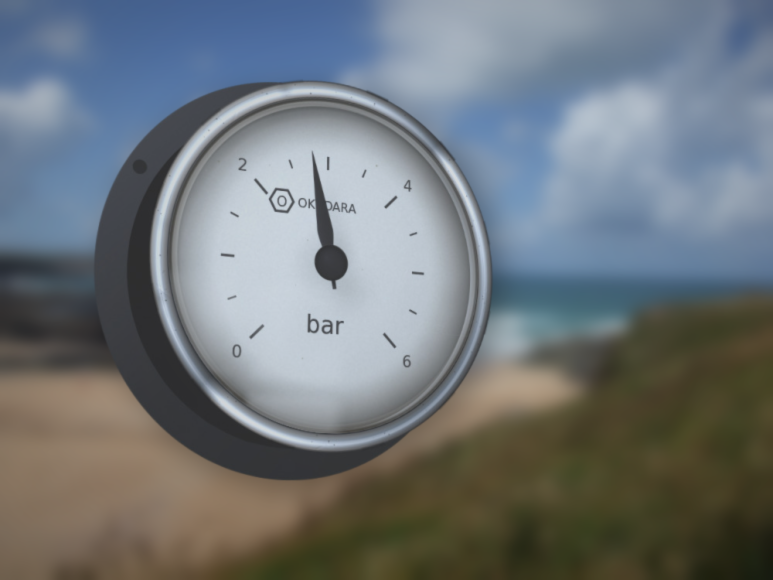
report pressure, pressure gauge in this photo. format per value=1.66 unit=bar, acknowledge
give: value=2.75 unit=bar
